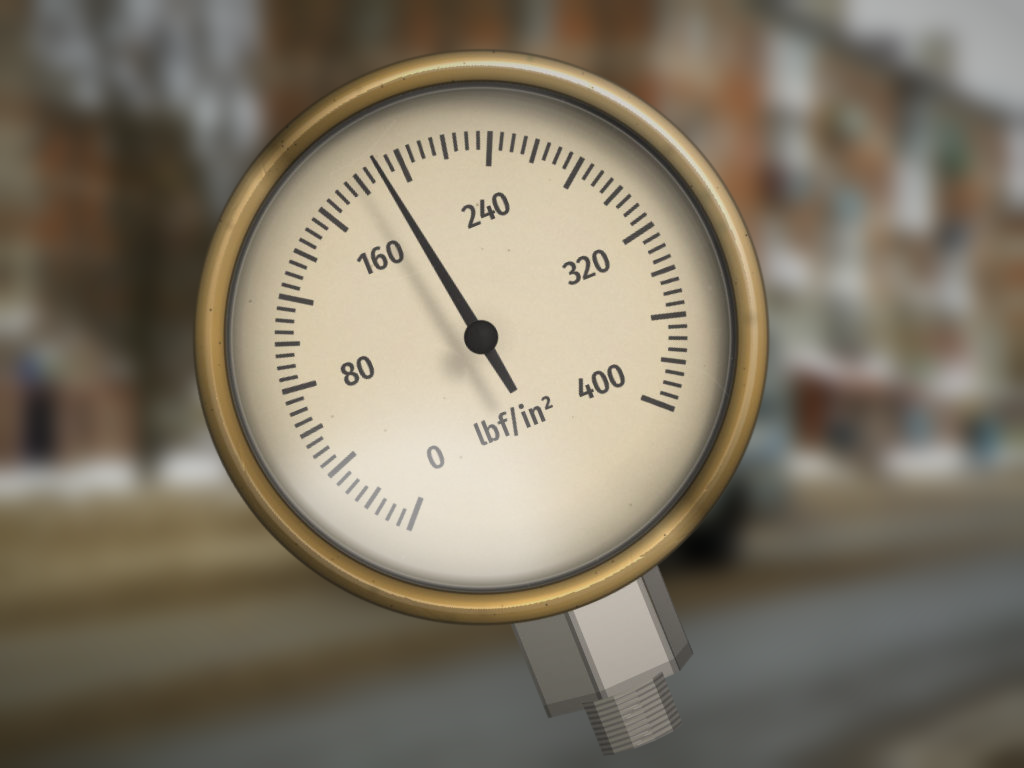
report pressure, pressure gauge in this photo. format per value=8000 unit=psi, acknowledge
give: value=190 unit=psi
